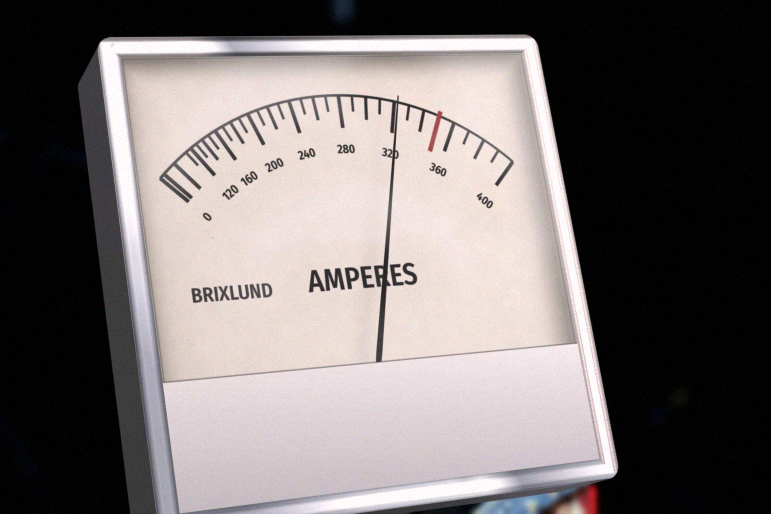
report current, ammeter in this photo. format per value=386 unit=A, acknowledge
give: value=320 unit=A
